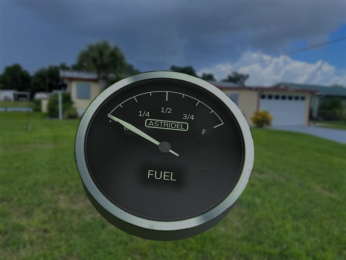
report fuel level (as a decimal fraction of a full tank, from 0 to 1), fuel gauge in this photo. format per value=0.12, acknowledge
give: value=0
